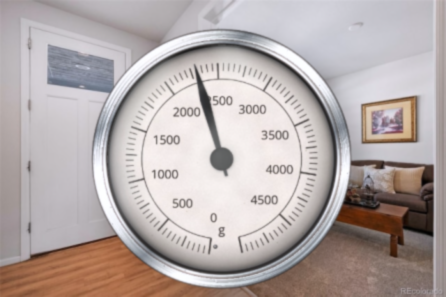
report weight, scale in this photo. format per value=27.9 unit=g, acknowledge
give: value=2300 unit=g
